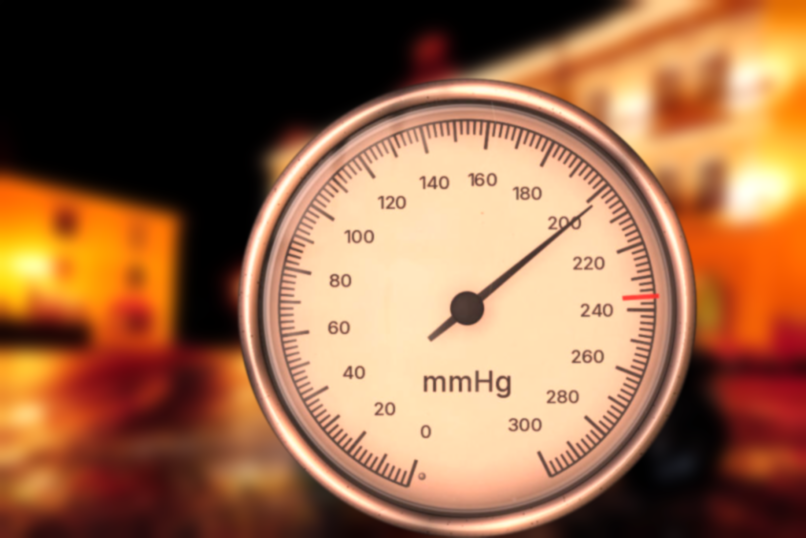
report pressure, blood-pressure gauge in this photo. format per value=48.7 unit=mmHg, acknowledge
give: value=202 unit=mmHg
